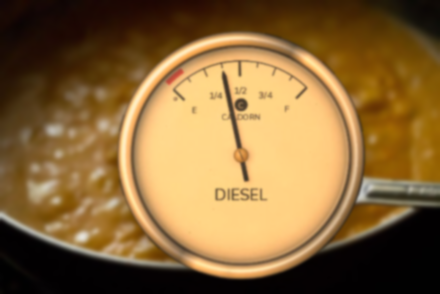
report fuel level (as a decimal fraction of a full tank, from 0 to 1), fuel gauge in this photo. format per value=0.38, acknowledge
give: value=0.375
